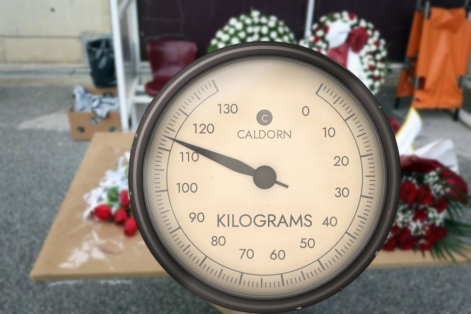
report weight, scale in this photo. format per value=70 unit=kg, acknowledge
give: value=113 unit=kg
